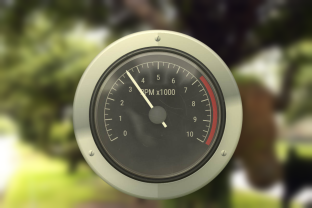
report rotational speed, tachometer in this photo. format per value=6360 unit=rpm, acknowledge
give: value=3500 unit=rpm
